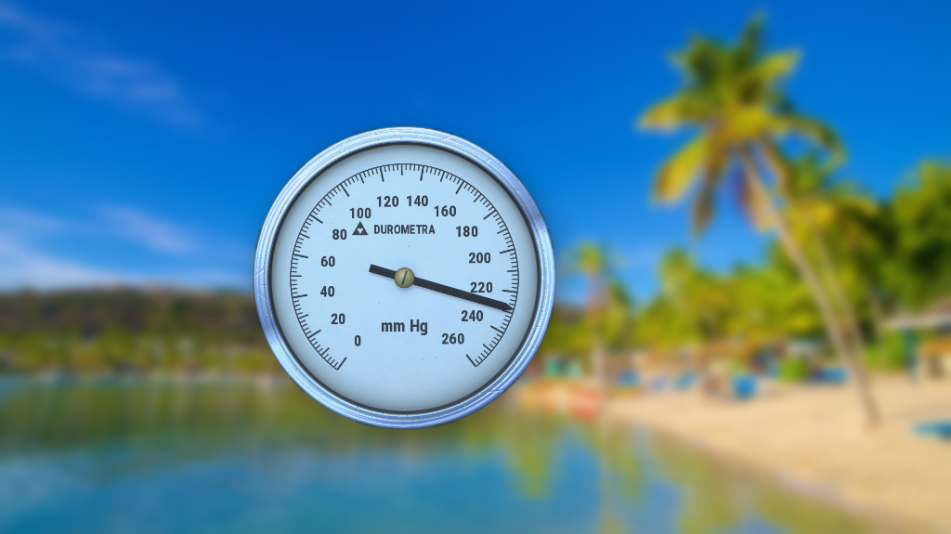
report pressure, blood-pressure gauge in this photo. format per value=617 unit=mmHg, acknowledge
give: value=228 unit=mmHg
